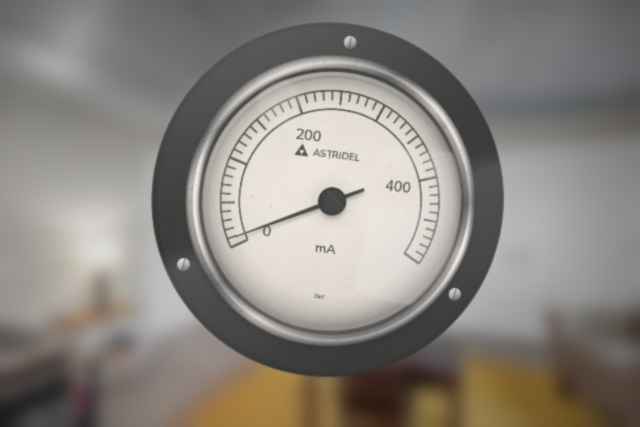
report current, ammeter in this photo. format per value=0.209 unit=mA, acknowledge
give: value=10 unit=mA
